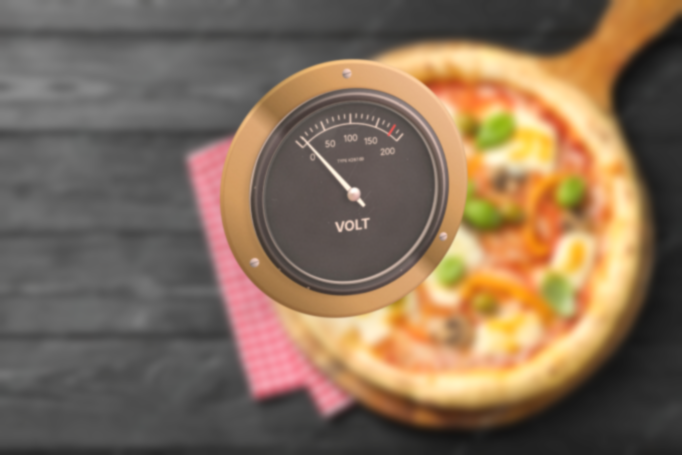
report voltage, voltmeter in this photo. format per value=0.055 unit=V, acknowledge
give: value=10 unit=V
